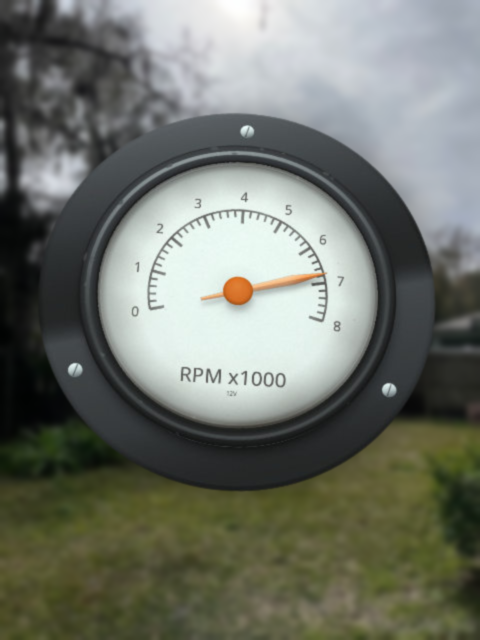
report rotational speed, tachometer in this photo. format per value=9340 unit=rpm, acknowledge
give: value=6800 unit=rpm
